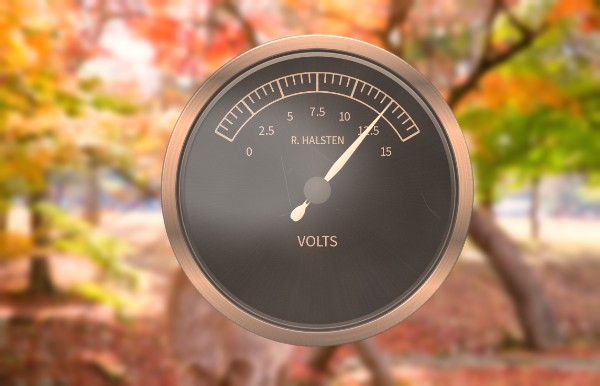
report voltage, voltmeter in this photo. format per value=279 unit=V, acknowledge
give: value=12.5 unit=V
